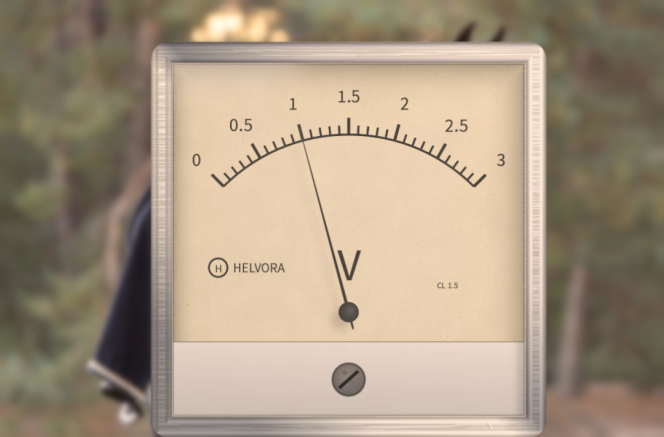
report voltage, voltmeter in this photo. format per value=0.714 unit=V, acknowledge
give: value=1 unit=V
